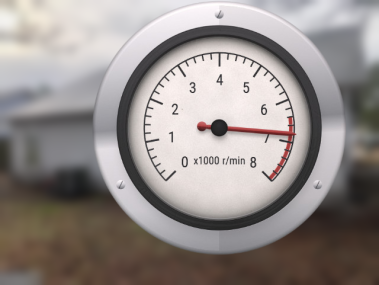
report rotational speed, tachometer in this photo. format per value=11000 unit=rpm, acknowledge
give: value=6800 unit=rpm
